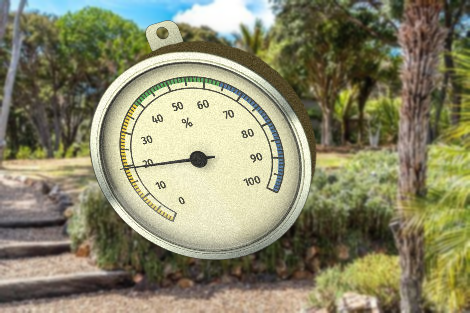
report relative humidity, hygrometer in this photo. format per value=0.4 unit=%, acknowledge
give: value=20 unit=%
